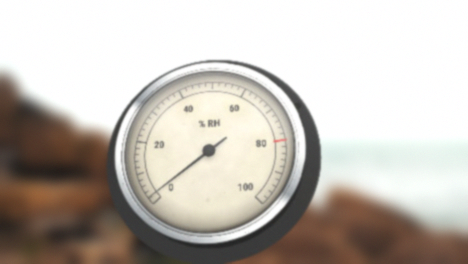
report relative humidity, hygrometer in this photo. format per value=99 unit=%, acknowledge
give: value=2 unit=%
